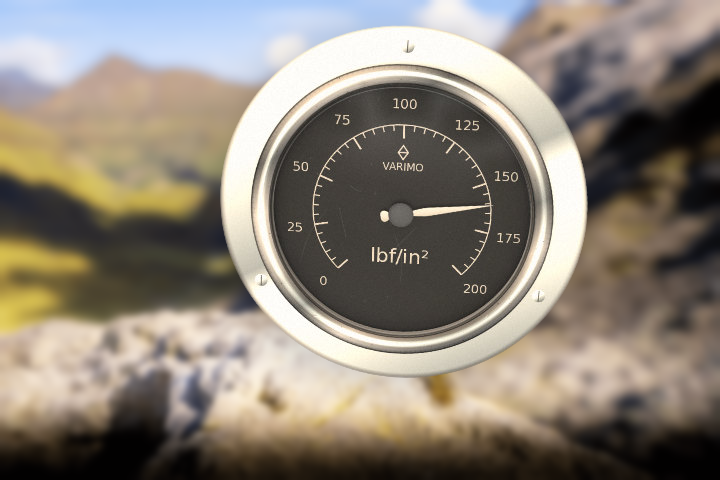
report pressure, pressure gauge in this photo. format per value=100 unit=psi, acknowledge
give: value=160 unit=psi
